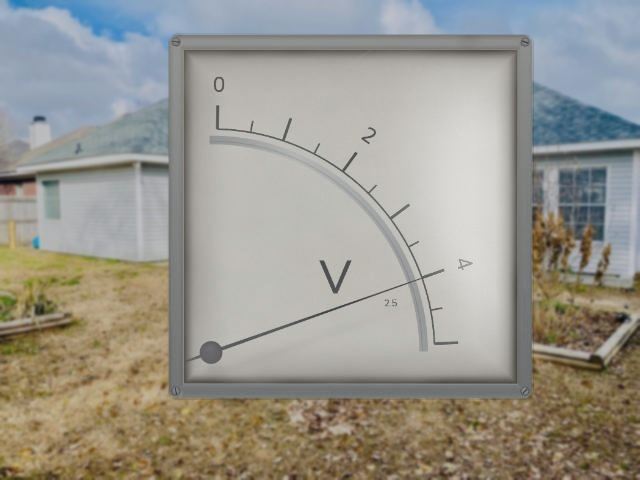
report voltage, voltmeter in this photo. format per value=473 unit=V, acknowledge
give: value=4 unit=V
